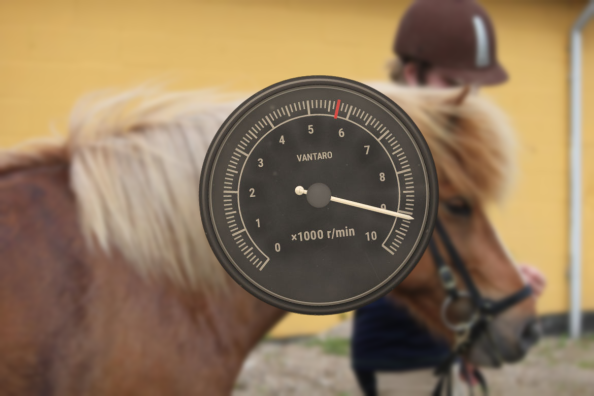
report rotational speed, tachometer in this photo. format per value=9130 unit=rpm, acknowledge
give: value=9100 unit=rpm
